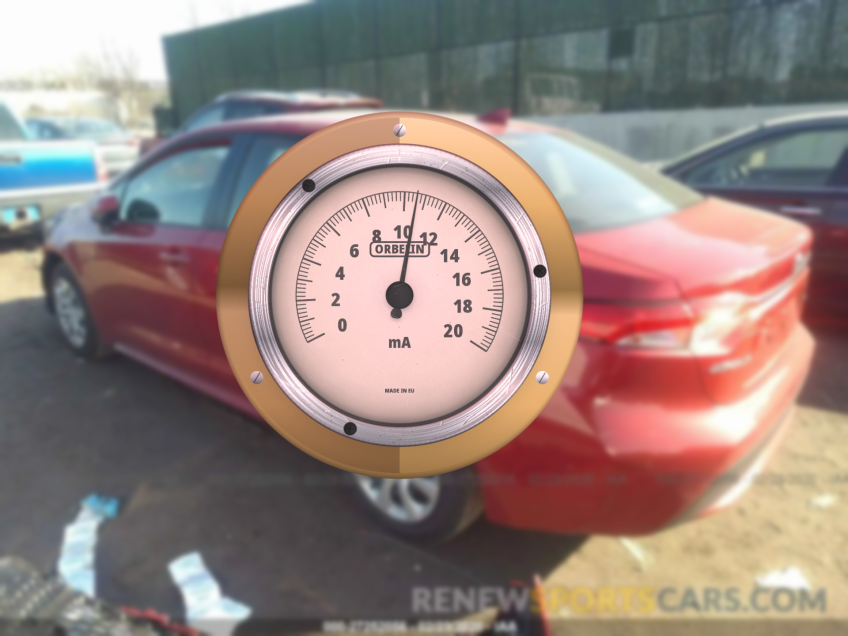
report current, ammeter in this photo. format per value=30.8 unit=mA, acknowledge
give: value=10.6 unit=mA
